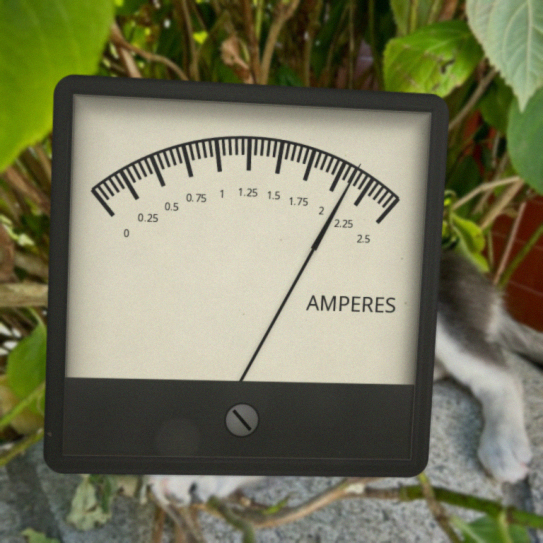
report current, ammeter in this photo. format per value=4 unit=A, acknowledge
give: value=2.1 unit=A
